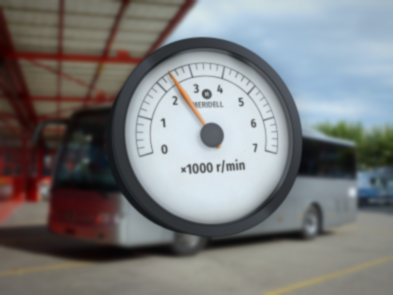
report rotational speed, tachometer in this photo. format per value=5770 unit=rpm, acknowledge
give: value=2400 unit=rpm
